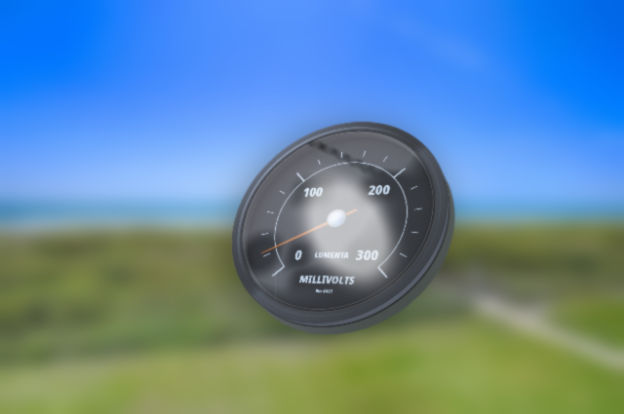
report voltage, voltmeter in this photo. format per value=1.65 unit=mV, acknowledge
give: value=20 unit=mV
